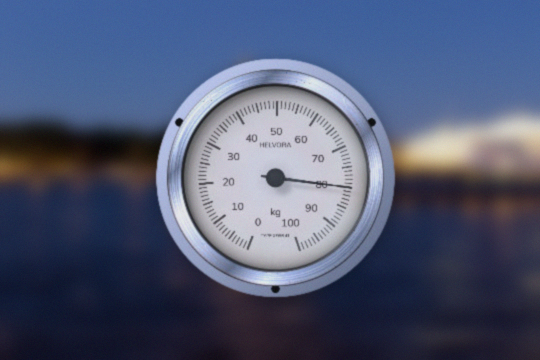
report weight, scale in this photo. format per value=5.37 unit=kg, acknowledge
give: value=80 unit=kg
